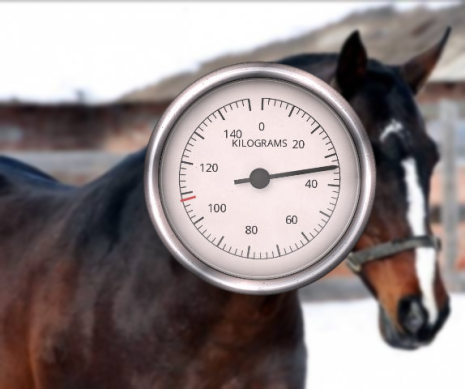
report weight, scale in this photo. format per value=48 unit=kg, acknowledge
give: value=34 unit=kg
